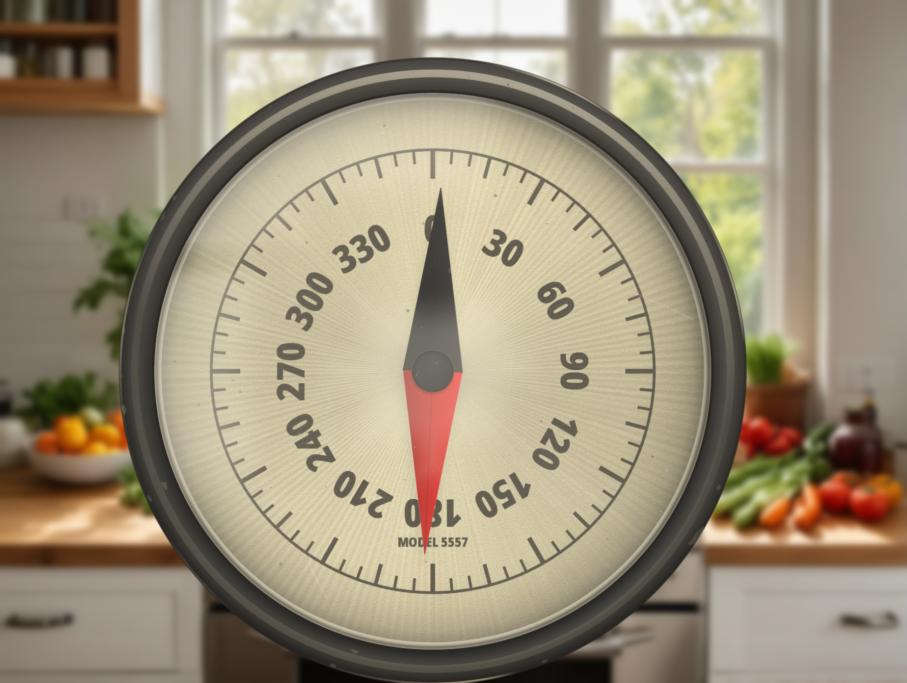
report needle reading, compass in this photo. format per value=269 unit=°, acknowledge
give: value=182.5 unit=°
